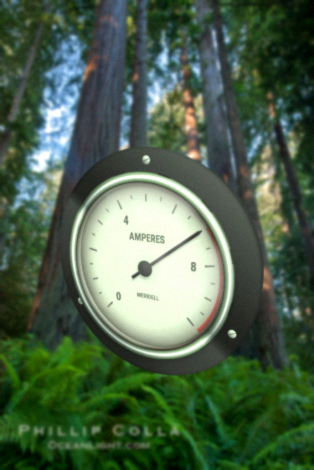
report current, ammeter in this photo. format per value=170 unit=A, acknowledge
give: value=7 unit=A
